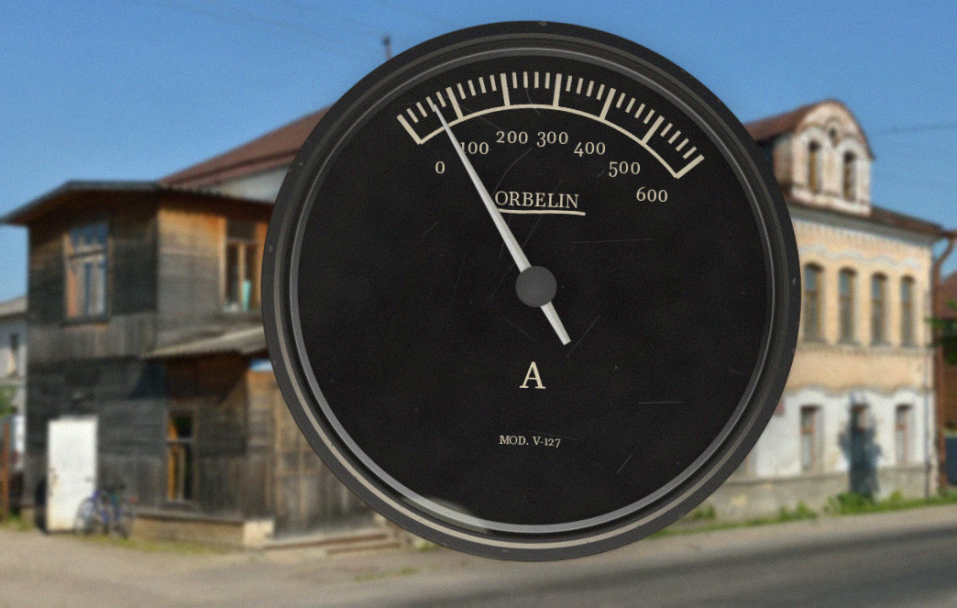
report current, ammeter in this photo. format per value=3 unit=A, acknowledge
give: value=60 unit=A
